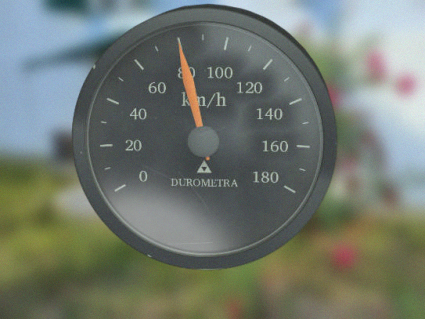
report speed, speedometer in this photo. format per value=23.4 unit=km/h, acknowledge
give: value=80 unit=km/h
